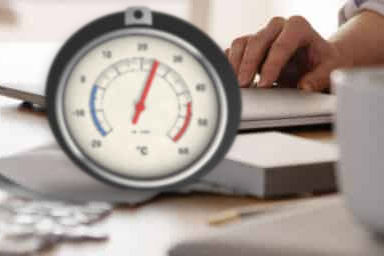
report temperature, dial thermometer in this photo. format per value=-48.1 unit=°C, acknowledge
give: value=25 unit=°C
